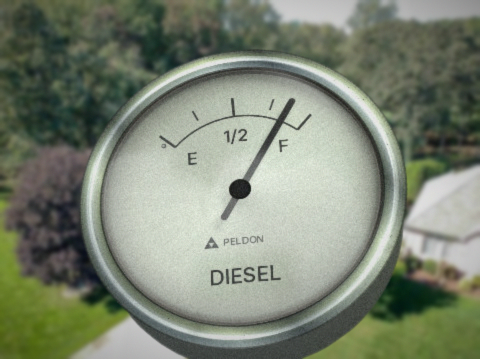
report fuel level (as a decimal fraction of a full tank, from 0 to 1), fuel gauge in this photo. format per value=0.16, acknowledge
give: value=0.875
